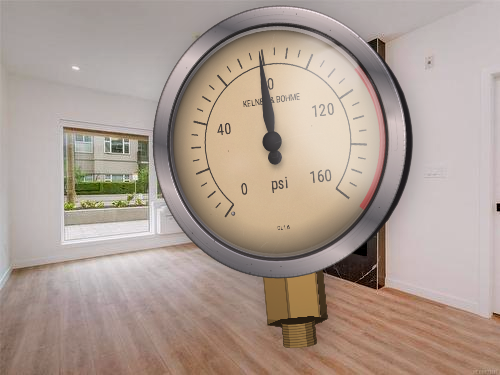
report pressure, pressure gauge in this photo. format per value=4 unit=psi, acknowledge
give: value=80 unit=psi
